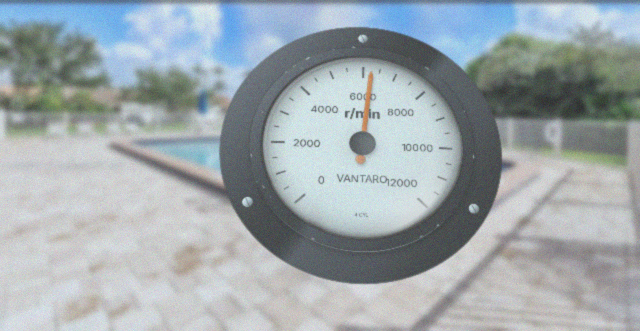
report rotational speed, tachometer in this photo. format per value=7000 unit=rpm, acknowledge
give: value=6250 unit=rpm
